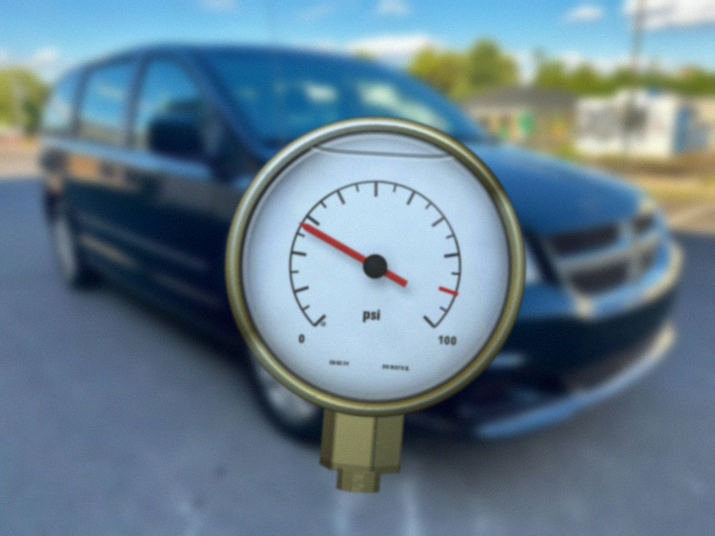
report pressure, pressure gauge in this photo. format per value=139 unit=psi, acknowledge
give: value=27.5 unit=psi
